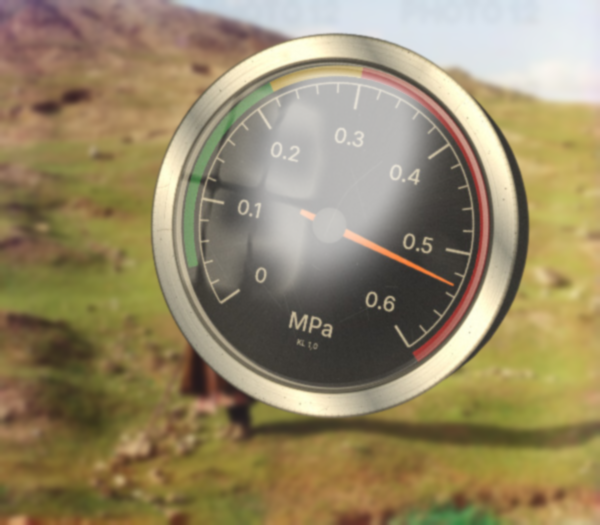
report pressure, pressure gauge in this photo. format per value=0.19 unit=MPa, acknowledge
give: value=0.53 unit=MPa
